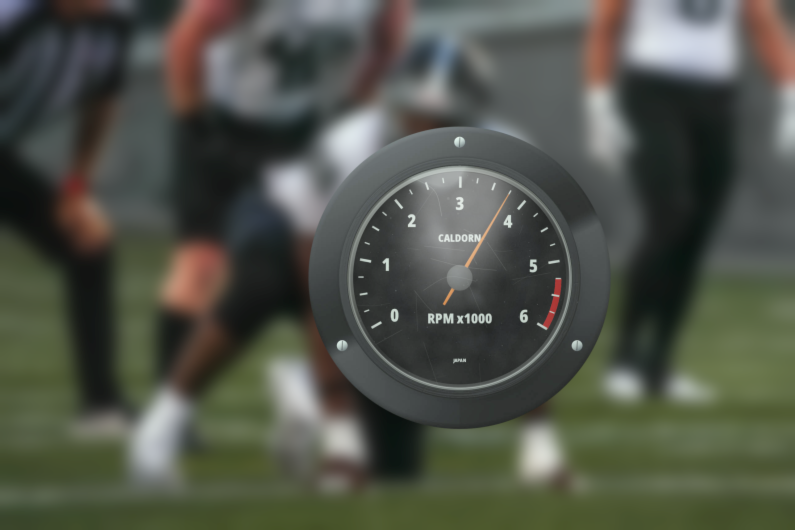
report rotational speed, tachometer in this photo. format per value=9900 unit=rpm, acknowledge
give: value=3750 unit=rpm
